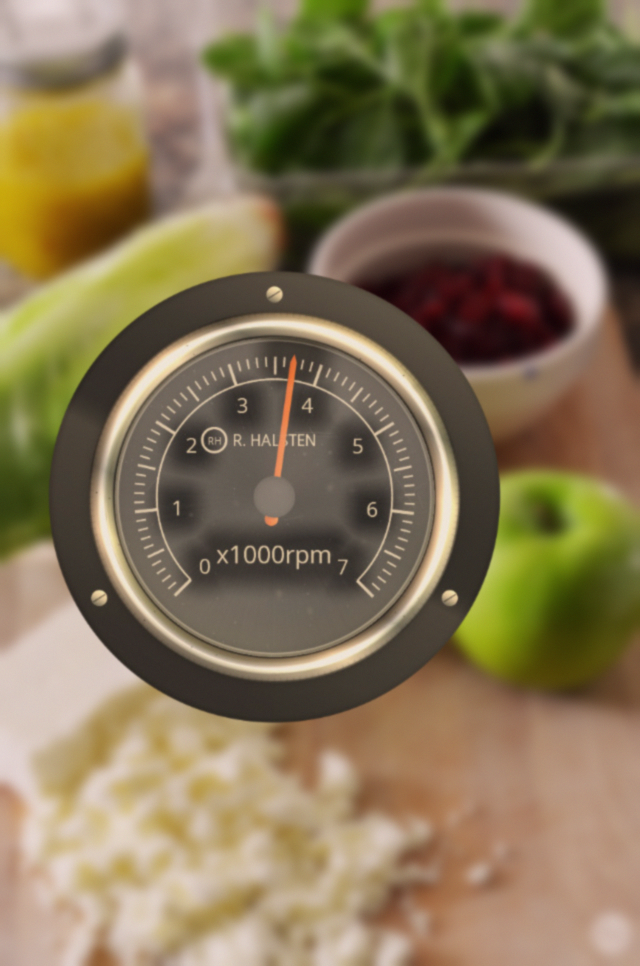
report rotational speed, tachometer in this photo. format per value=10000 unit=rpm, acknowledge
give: value=3700 unit=rpm
